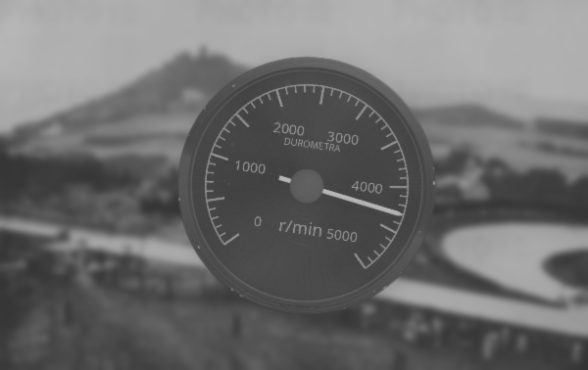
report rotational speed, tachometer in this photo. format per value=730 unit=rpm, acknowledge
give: value=4300 unit=rpm
